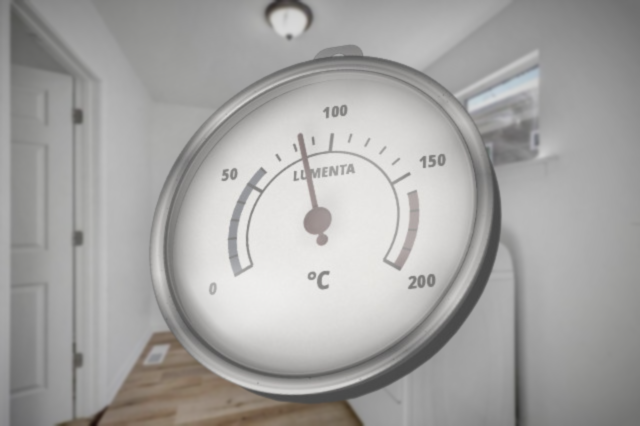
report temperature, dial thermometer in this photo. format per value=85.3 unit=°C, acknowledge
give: value=85 unit=°C
